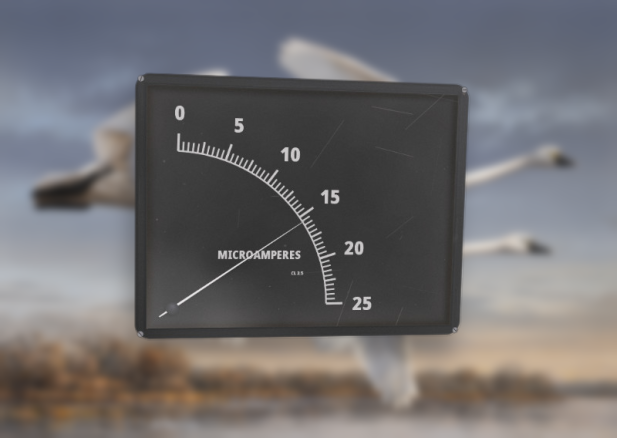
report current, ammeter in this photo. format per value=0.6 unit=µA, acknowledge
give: value=15.5 unit=µA
